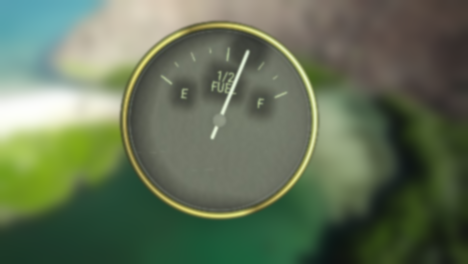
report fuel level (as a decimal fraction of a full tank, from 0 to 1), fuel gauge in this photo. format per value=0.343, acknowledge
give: value=0.625
